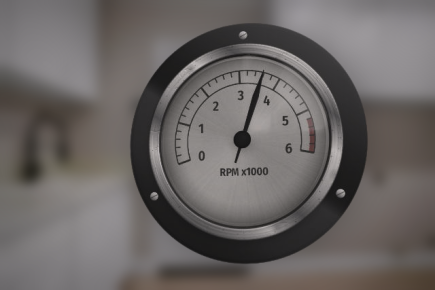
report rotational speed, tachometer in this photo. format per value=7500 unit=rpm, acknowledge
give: value=3600 unit=rpm
